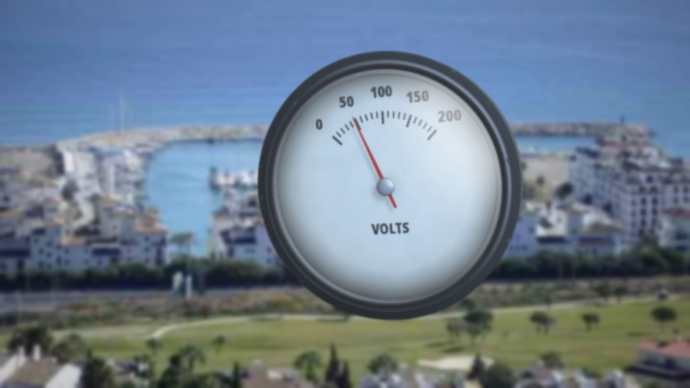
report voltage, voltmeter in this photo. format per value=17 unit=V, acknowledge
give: value=50 unit=V
